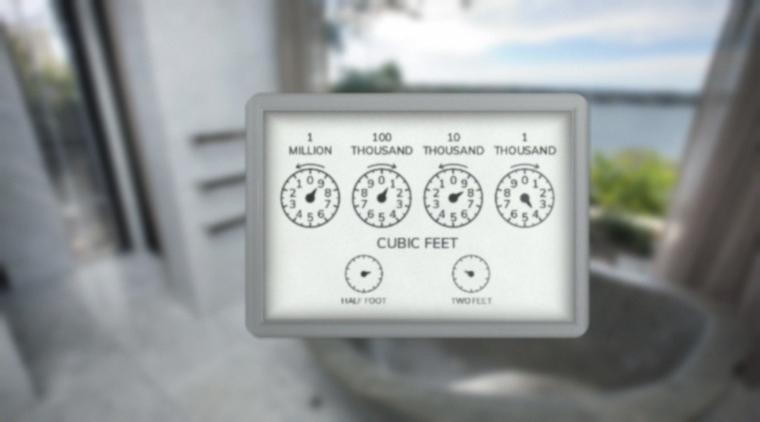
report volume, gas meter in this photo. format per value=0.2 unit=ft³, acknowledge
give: value=908400 unit=ft³
